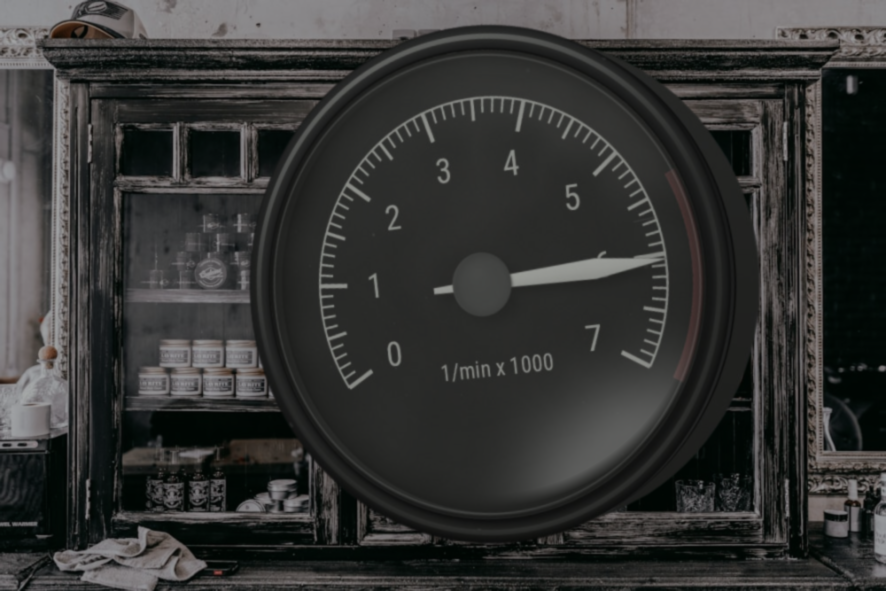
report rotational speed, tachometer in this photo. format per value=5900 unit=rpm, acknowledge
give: value=6050 unit=rpm
